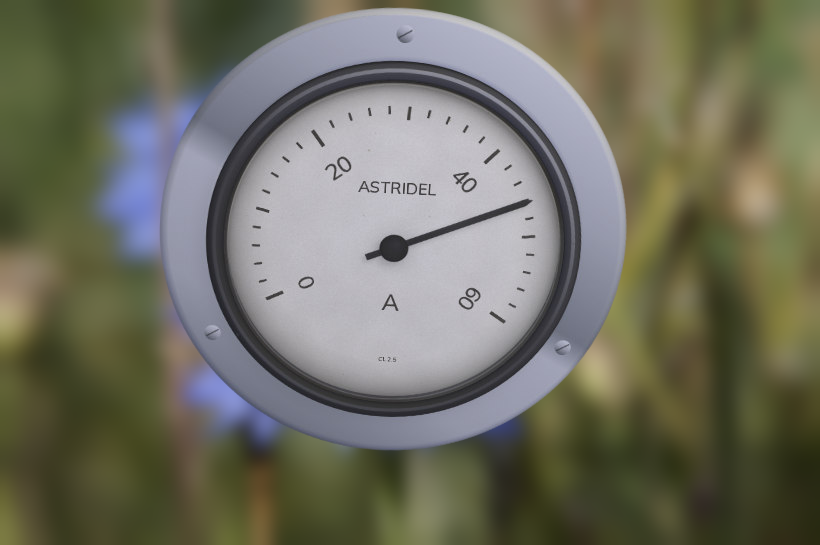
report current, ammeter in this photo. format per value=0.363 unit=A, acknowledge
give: value=46 unit=A
